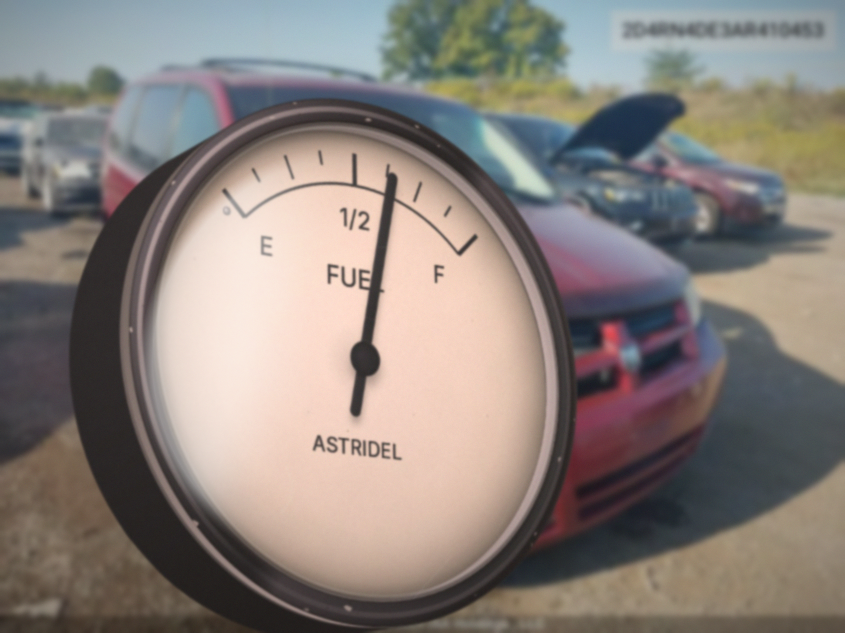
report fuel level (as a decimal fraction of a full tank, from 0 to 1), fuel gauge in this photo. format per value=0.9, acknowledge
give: value=0.625
